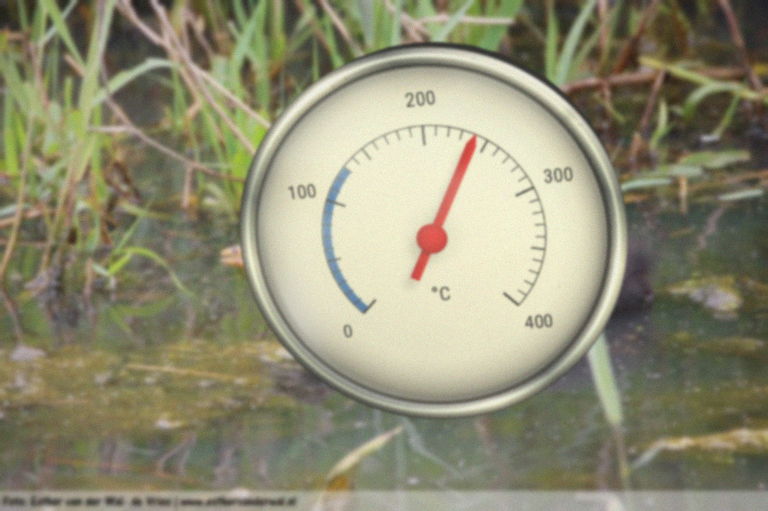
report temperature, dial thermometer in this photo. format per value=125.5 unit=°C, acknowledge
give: value=240 unit=°C
